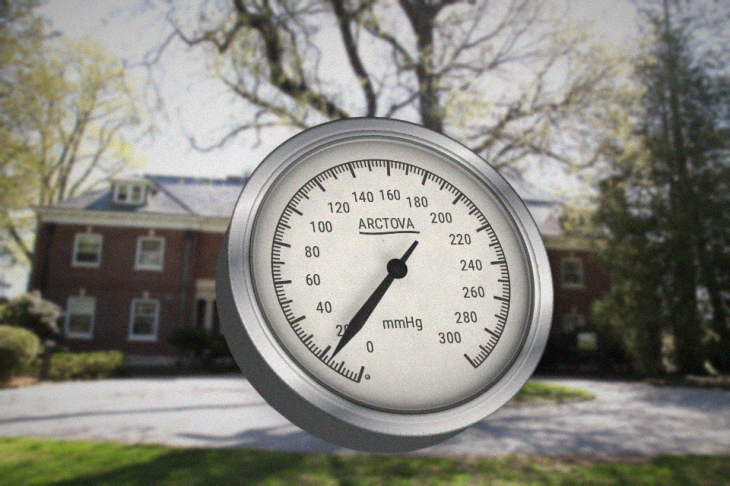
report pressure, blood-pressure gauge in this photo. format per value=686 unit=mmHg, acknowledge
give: value=16 unit=mmHg
